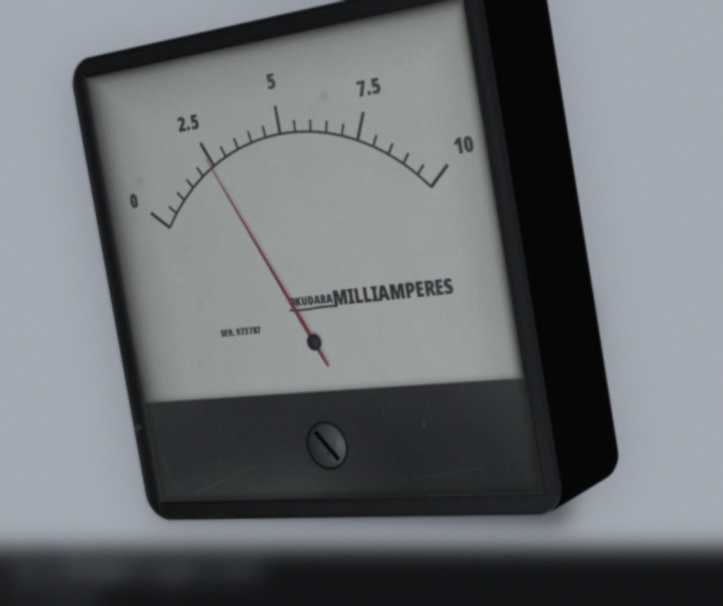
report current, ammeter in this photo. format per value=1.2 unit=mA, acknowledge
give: value=2.5 unit=mA
